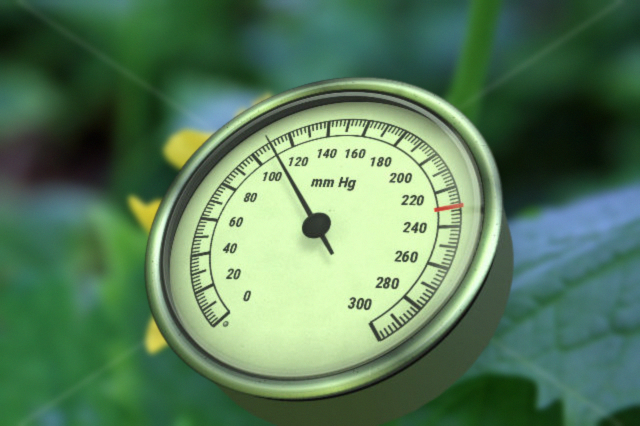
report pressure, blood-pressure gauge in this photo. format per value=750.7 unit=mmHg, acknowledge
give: value=110 unit=mmHg
